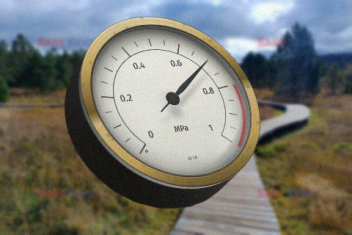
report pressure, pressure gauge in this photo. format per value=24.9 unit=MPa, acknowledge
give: value=0.7 unit=MPa
